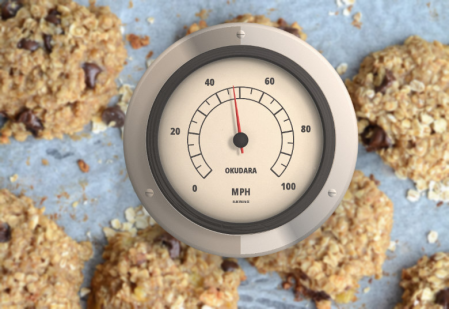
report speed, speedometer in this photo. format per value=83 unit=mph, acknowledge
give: value=47.5 unit=mph
